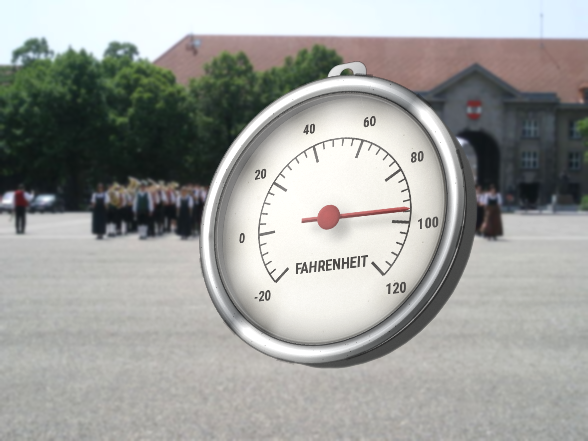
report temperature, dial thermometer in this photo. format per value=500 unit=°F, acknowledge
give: value=96 unit=°F
